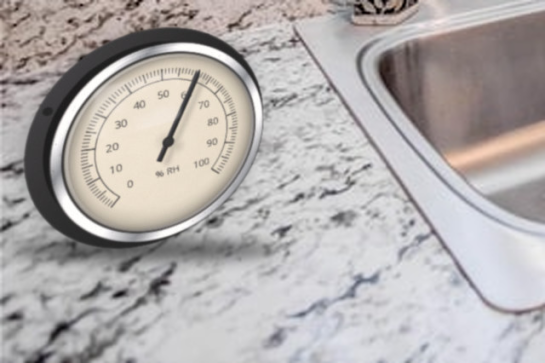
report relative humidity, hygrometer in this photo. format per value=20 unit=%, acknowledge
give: value=60 unit=%
